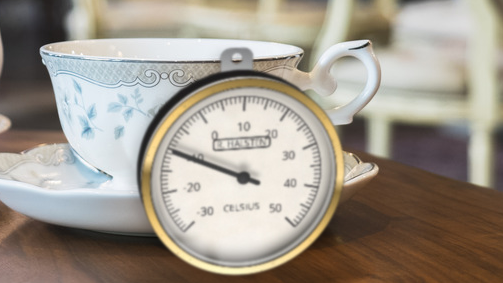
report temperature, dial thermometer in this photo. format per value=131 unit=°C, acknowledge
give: value=-10 unit=°C
